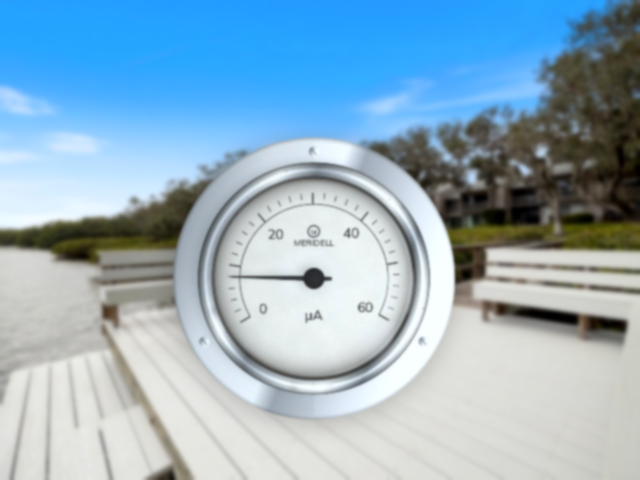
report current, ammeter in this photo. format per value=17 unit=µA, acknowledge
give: value=8 unit=µA
